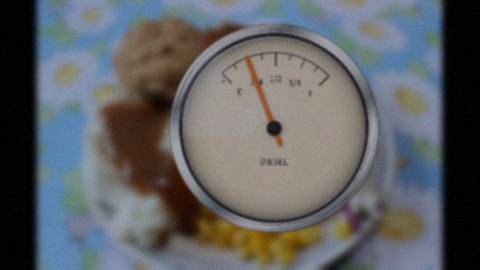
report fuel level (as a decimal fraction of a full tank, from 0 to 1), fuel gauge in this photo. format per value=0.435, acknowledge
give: value=0.25
